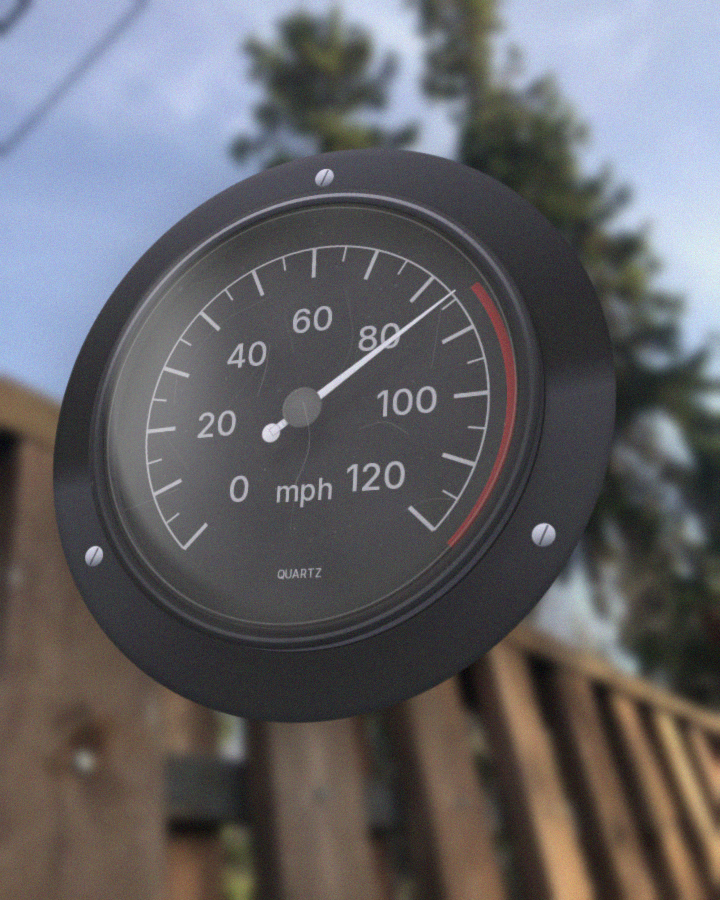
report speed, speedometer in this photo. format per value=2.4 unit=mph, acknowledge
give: value=85 unit=mph
